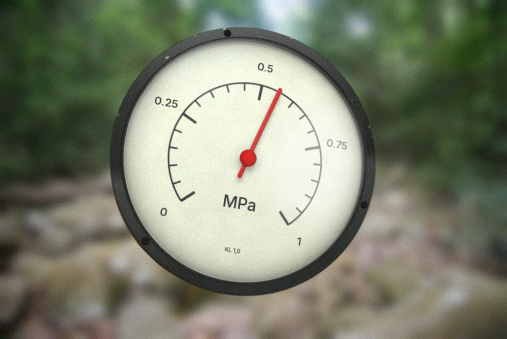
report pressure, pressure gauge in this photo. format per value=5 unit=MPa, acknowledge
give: value=0.55 unit=MPa
